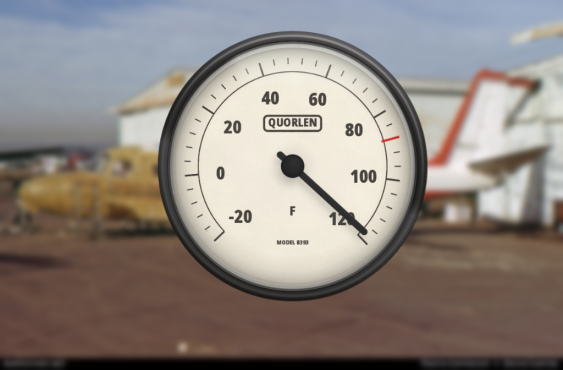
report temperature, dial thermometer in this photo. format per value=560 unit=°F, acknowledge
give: value=118 unit=°F
